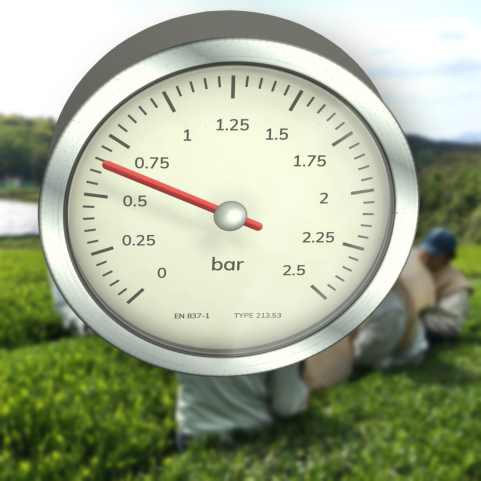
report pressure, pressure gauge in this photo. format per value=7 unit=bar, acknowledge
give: value=0.65 unit=bar
